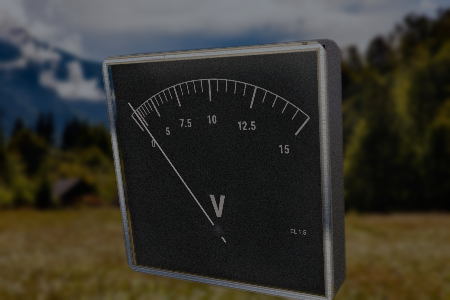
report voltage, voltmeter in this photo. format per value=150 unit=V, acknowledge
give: value=2.5 unit=V
